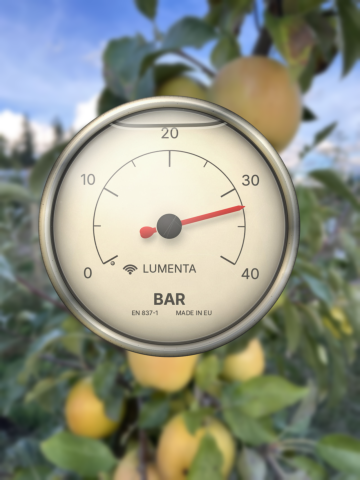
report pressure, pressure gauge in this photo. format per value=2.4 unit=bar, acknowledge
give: value=32.5 unit=bar
